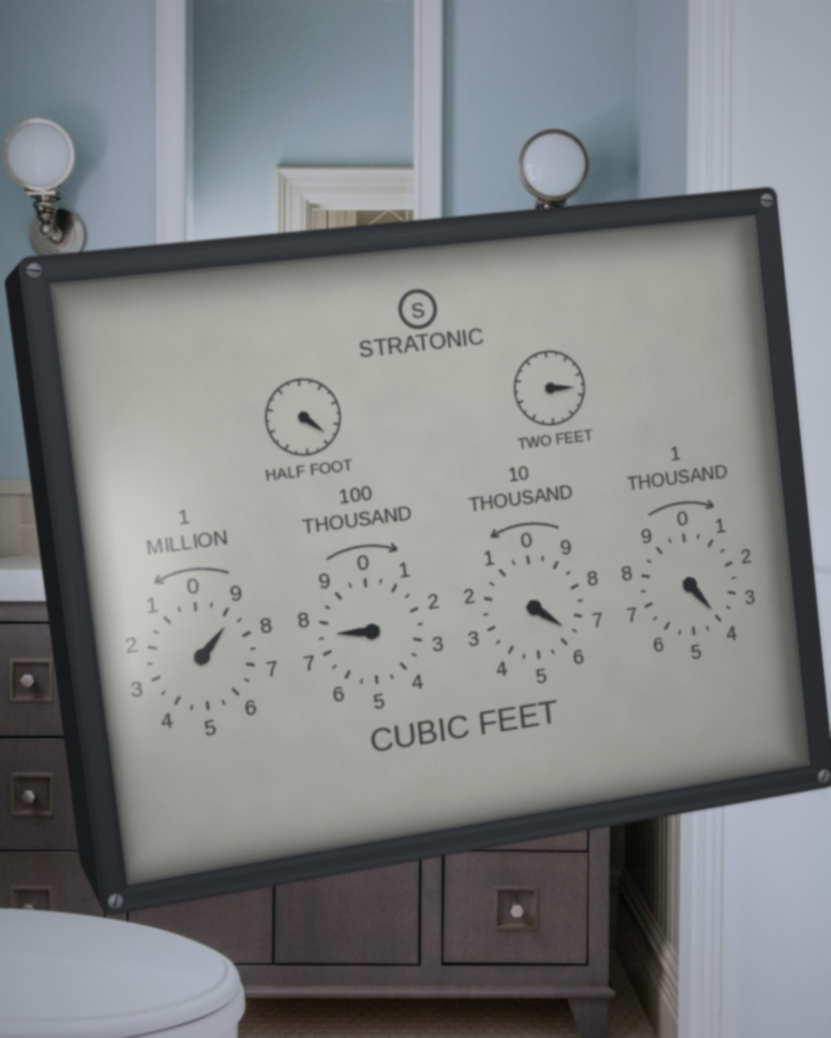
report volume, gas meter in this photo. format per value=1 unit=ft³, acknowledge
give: value=876400 unit=ft³
